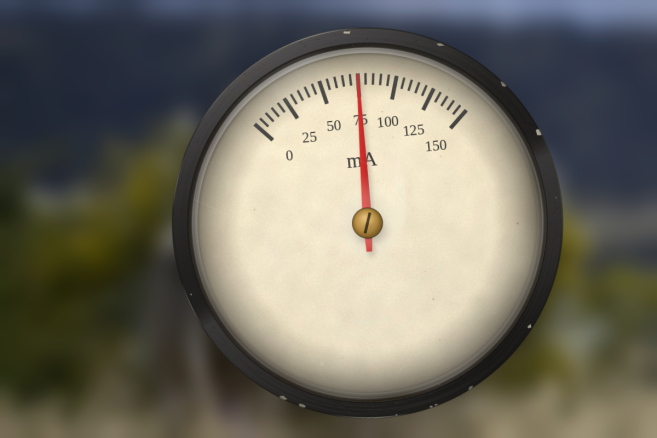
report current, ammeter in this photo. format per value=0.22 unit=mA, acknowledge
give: value=75 unit=mA
